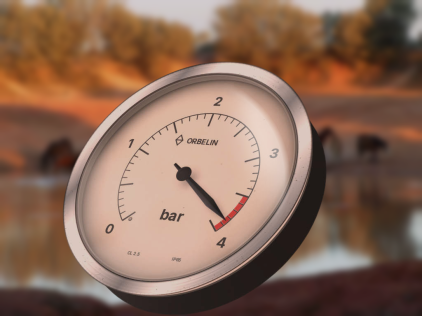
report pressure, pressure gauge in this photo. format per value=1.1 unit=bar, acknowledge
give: value=3.85 unit=bar
